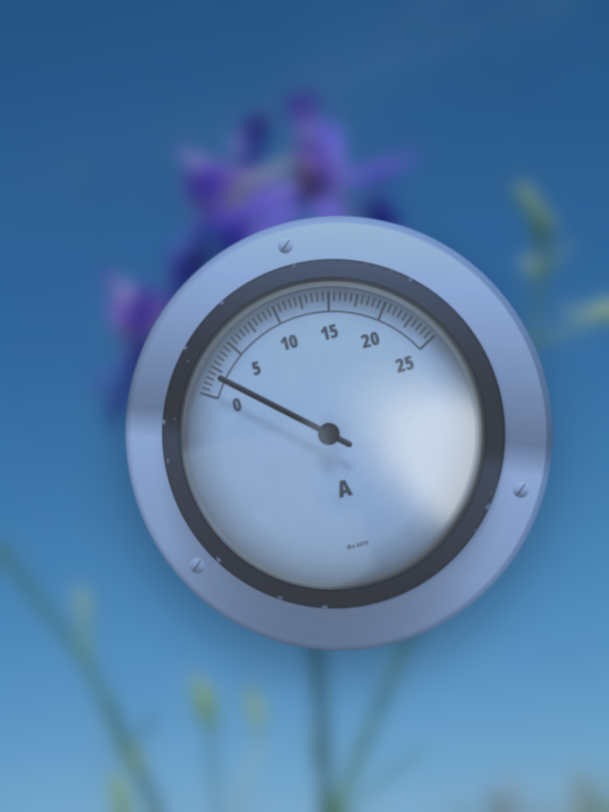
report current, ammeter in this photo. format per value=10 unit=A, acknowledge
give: value=2 unit=A
